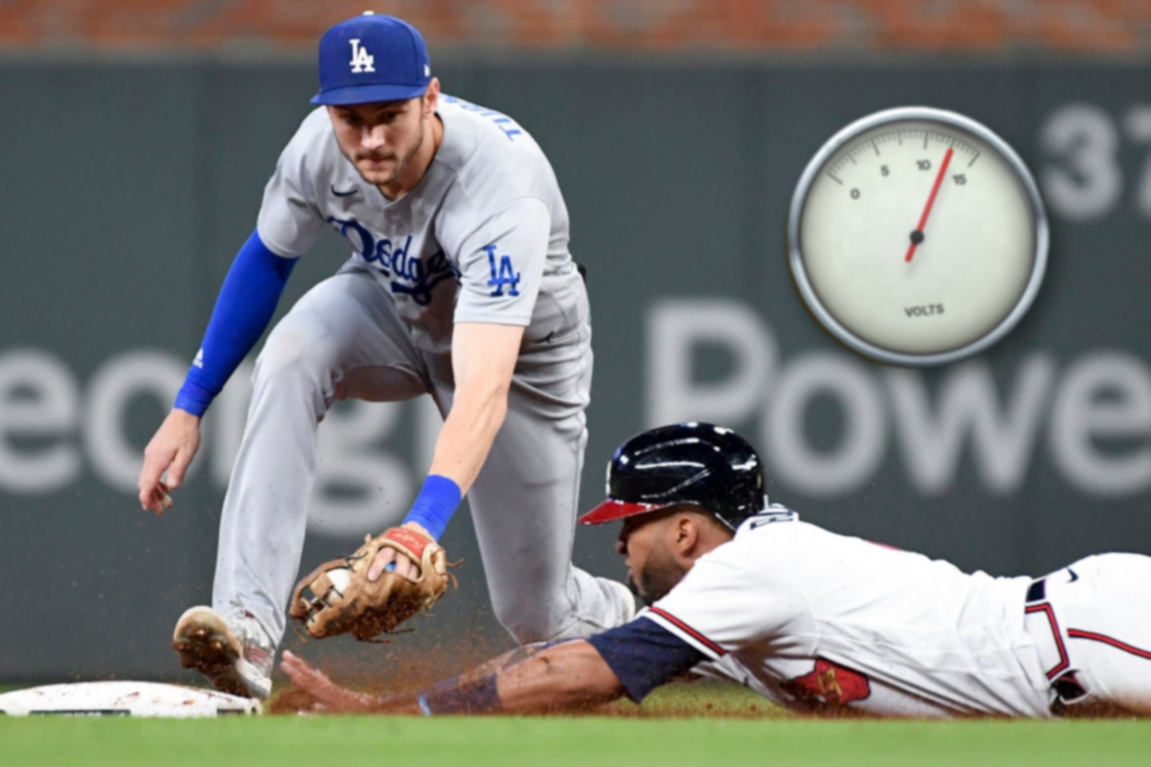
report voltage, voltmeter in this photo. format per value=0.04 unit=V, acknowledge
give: value=12.5 unit=V
